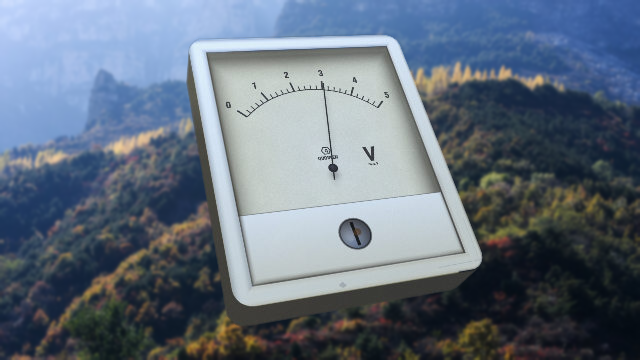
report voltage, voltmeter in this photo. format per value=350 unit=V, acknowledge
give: value=3 unit=V
